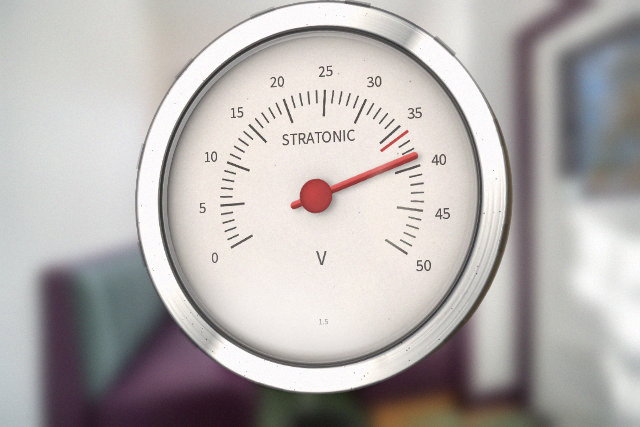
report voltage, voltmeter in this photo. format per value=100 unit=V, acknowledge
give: value=39 unit=V
